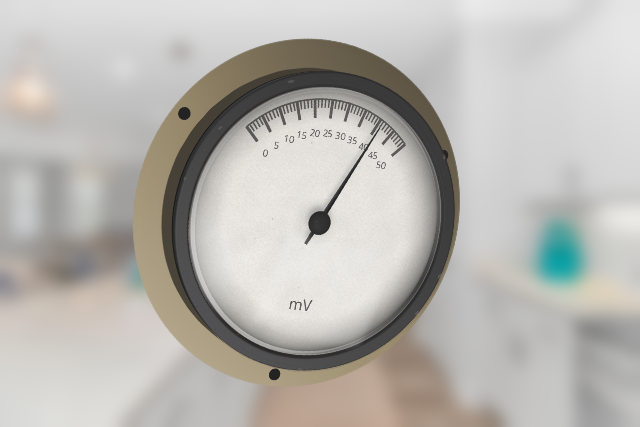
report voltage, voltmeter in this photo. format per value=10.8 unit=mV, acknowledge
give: value=40 unit=mV
